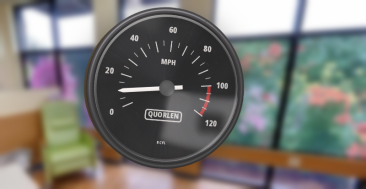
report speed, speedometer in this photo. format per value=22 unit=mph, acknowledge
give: value=10 unit=mph
